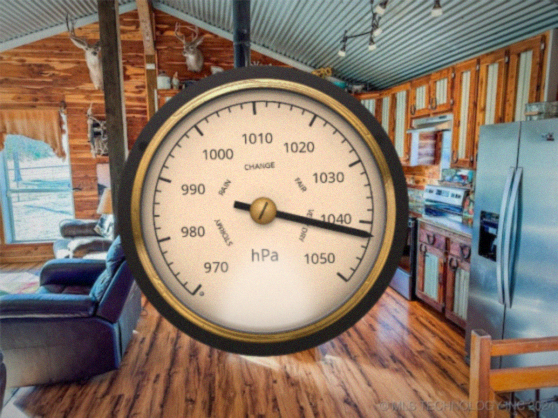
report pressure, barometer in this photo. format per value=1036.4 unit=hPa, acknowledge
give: value=1042 unit=hPa
